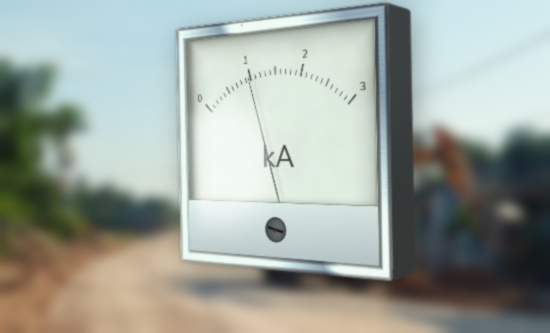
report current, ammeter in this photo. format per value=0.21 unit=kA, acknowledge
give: value=1 unit=kA
